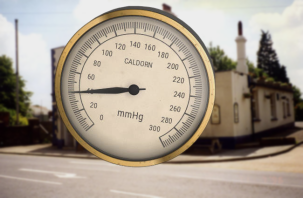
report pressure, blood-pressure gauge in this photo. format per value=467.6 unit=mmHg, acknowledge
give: value=40 unit=mmHg
